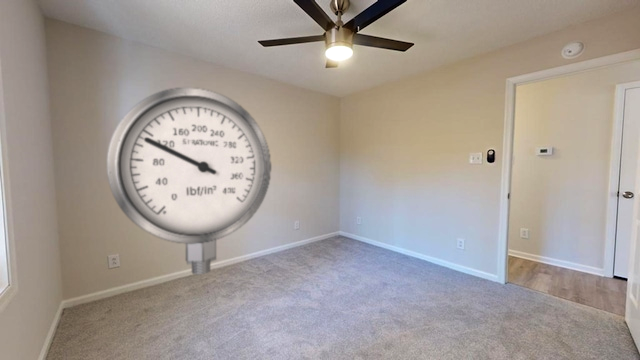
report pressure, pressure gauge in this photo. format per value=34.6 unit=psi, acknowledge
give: value=110 unit=psi
